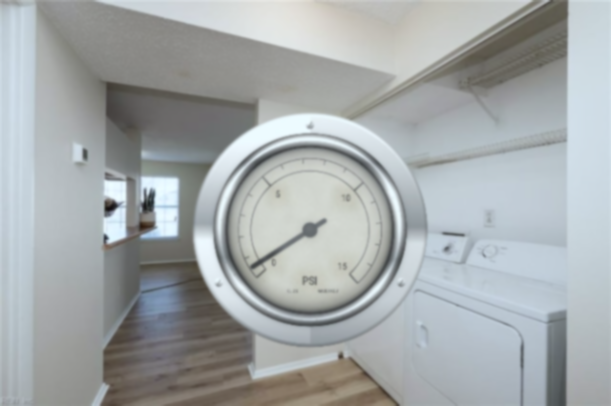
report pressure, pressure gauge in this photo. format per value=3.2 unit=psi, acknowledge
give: value=0.5 unit=psi
